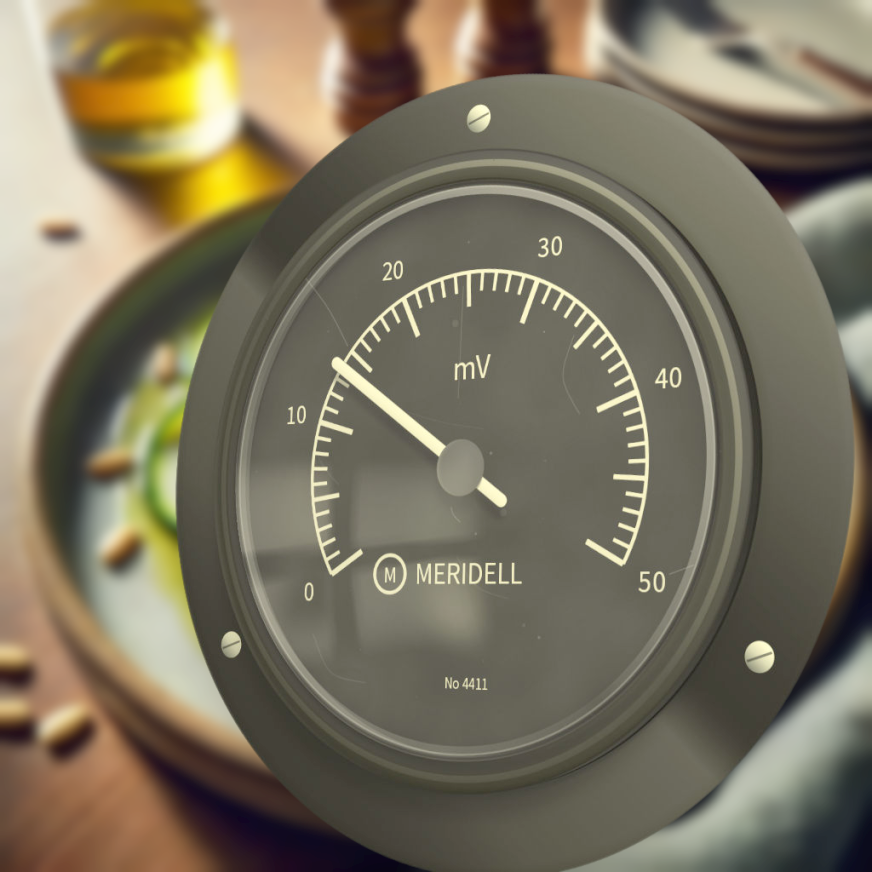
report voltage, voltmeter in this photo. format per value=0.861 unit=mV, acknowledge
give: value=14 unit=mV
